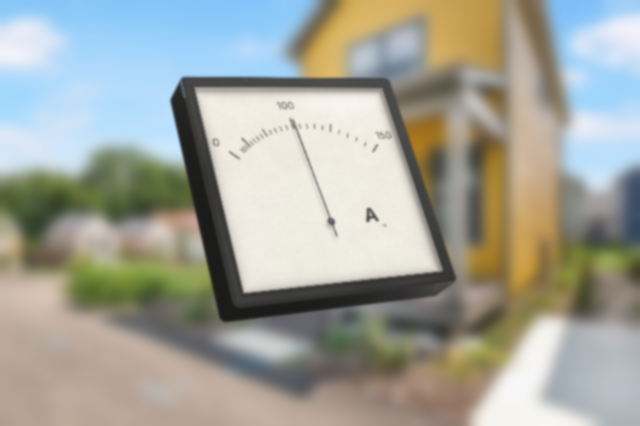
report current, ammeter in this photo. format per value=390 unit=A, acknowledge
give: value=100 unit=A
